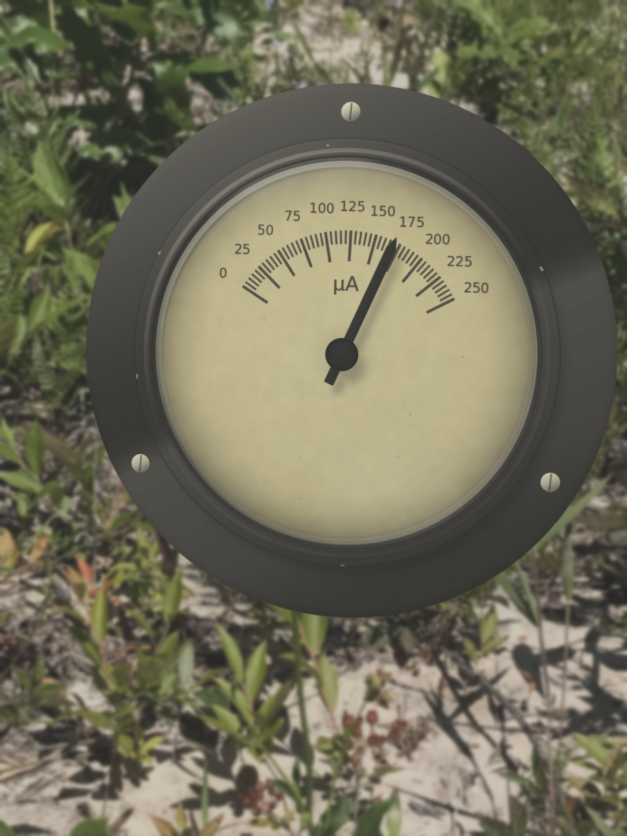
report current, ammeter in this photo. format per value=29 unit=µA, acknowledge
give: value=170 unit=µA
